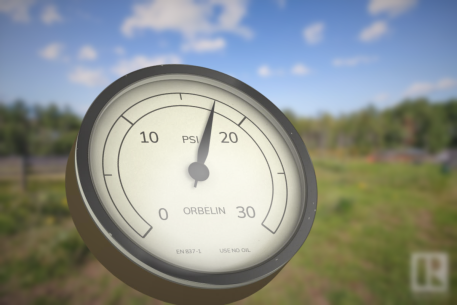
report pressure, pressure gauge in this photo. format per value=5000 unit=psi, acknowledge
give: value=17.5 unit=psi
